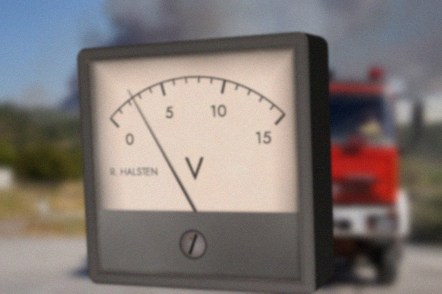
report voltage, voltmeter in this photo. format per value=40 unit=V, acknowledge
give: value=2.5 unit=V
